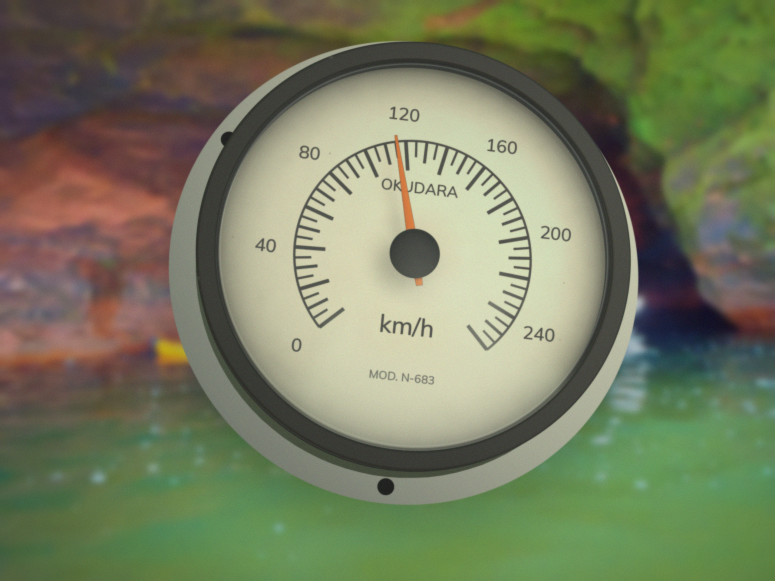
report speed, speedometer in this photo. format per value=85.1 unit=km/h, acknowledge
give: value=115 unit=km/h
